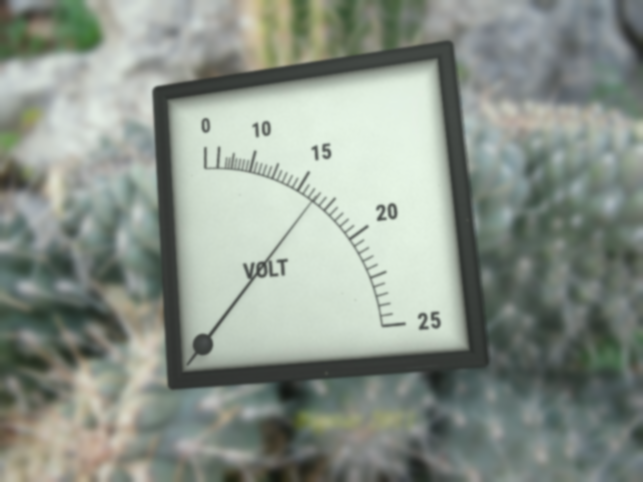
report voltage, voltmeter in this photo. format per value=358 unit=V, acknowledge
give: value=16.5 unit=V
